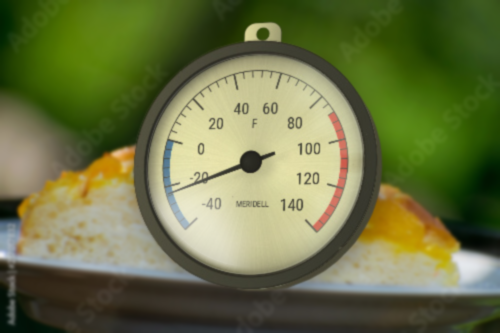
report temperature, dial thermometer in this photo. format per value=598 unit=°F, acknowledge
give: value=-24 unit=°F
